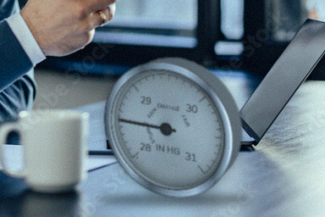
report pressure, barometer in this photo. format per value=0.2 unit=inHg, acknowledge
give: value=28.5 unit=inHg
